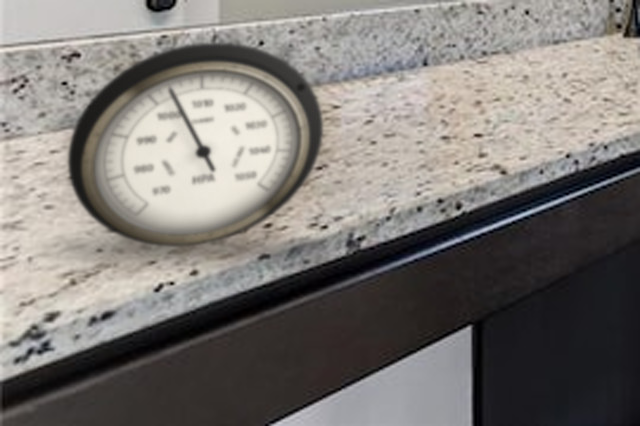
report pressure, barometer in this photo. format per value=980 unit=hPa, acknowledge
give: value=1004 unit=hPa
